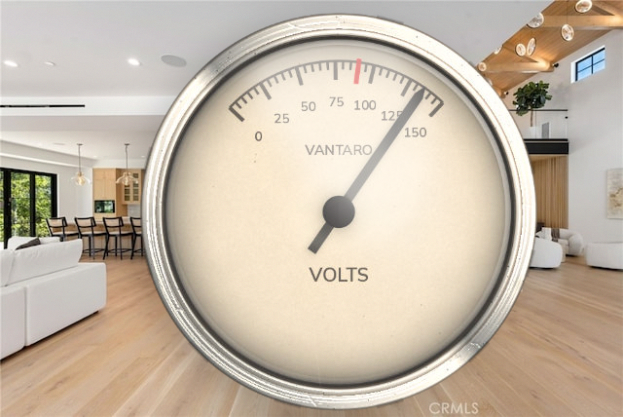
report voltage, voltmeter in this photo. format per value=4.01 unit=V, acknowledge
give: value=135 unit=V
